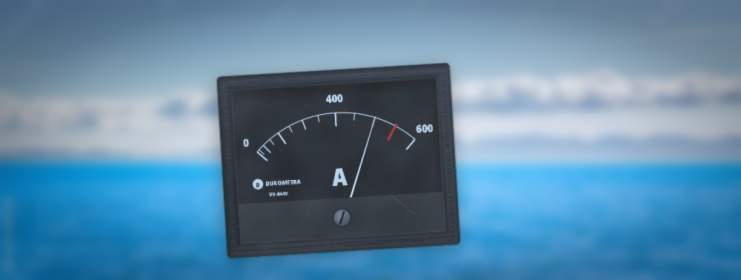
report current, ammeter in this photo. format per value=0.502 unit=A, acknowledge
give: value=500 unit=A
